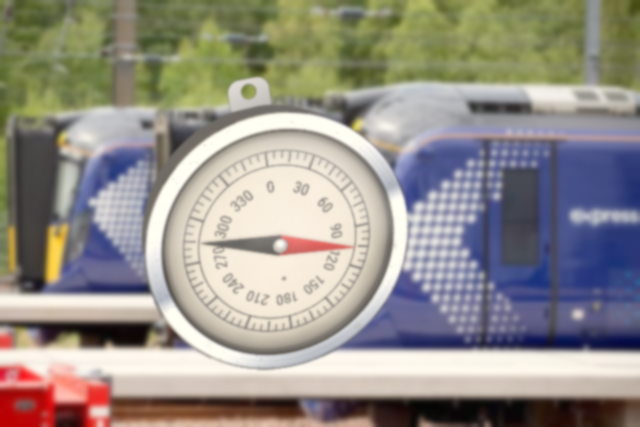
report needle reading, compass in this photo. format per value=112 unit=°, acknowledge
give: value=105 unit=°
